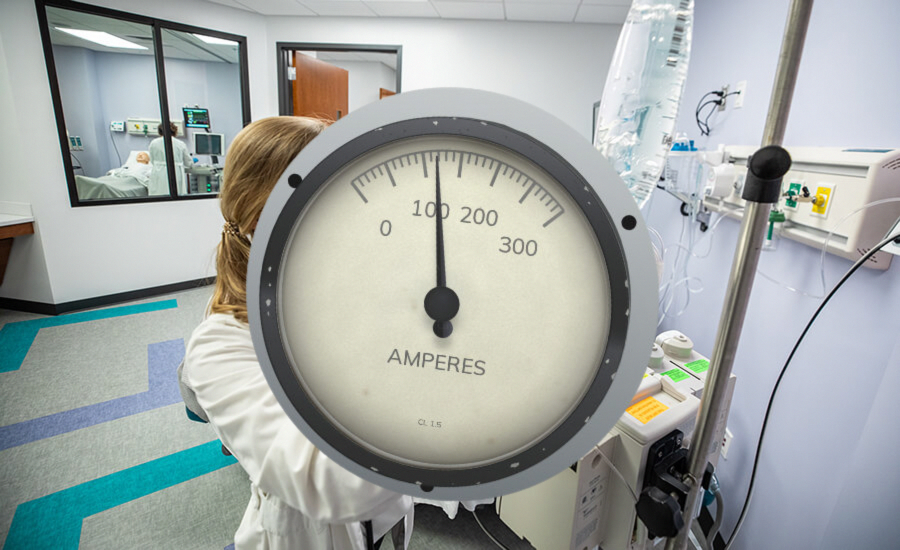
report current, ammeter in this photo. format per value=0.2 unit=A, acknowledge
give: value=120 unit=A
